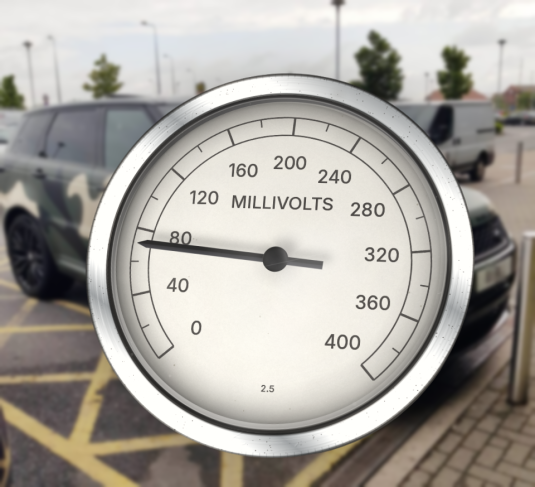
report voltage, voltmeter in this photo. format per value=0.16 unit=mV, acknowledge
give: value=70 unit=mV
